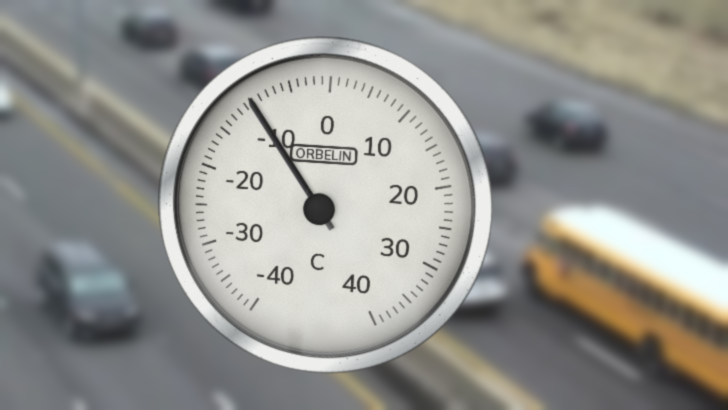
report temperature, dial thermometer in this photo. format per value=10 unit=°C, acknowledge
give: value=-10 unit=°C
